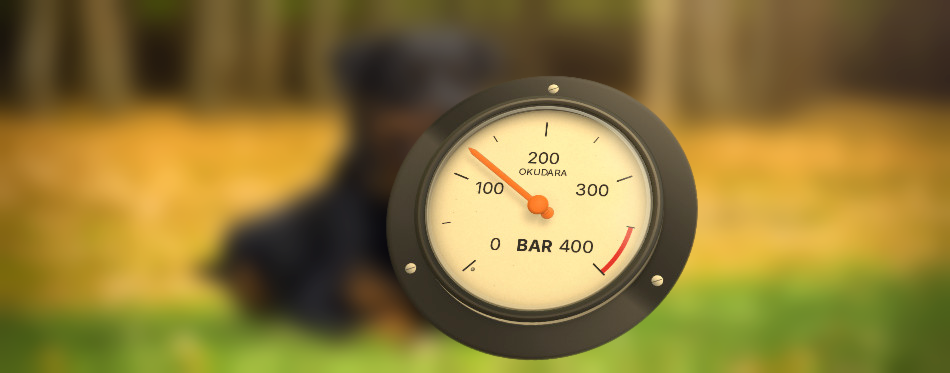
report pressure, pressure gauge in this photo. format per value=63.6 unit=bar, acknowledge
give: value=125 unit=bar
